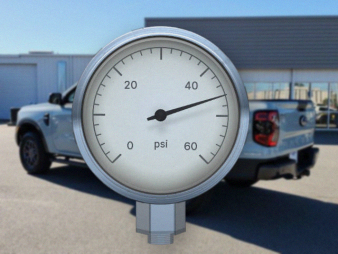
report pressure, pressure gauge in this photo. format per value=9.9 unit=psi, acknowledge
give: value=46 unit=psi
